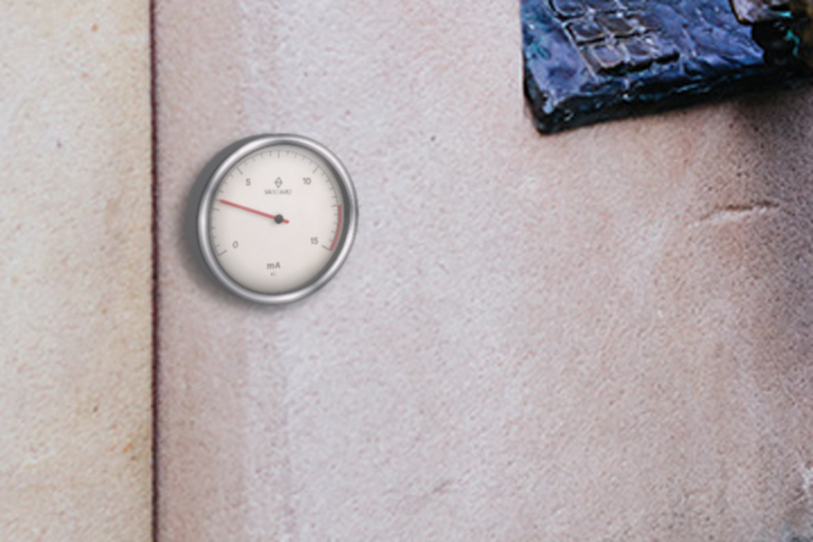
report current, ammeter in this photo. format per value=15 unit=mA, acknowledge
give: value=3 unit=mA
